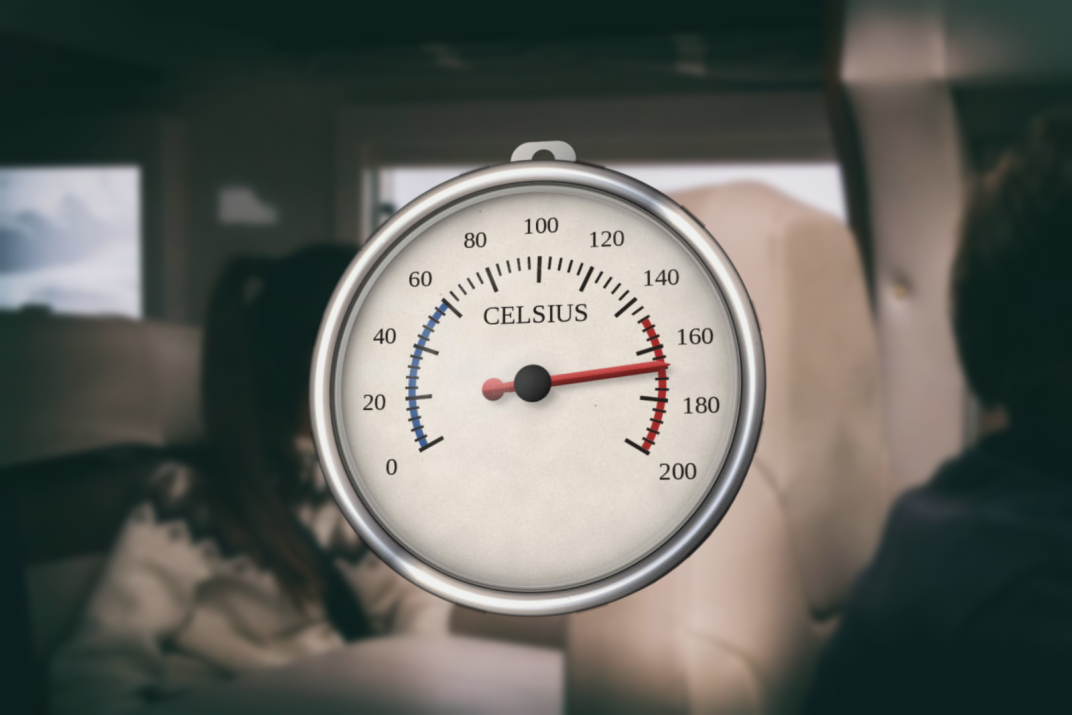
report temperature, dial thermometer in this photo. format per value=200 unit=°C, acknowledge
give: value=168 unit=°C
